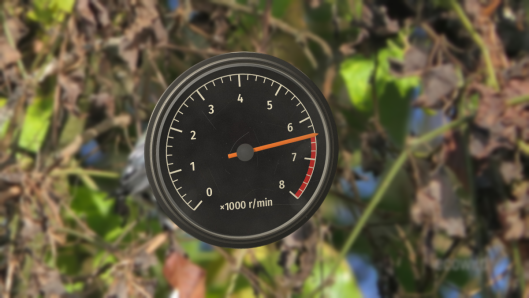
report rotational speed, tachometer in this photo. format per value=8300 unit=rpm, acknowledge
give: value=6400 unit=rpm
